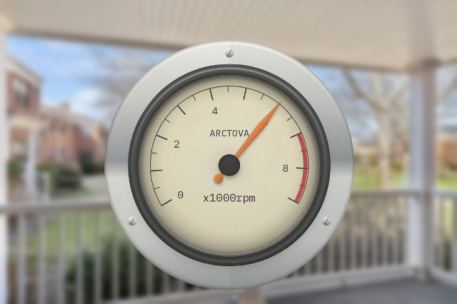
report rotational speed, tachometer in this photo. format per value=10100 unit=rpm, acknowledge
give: value=6000 unit=rpm
